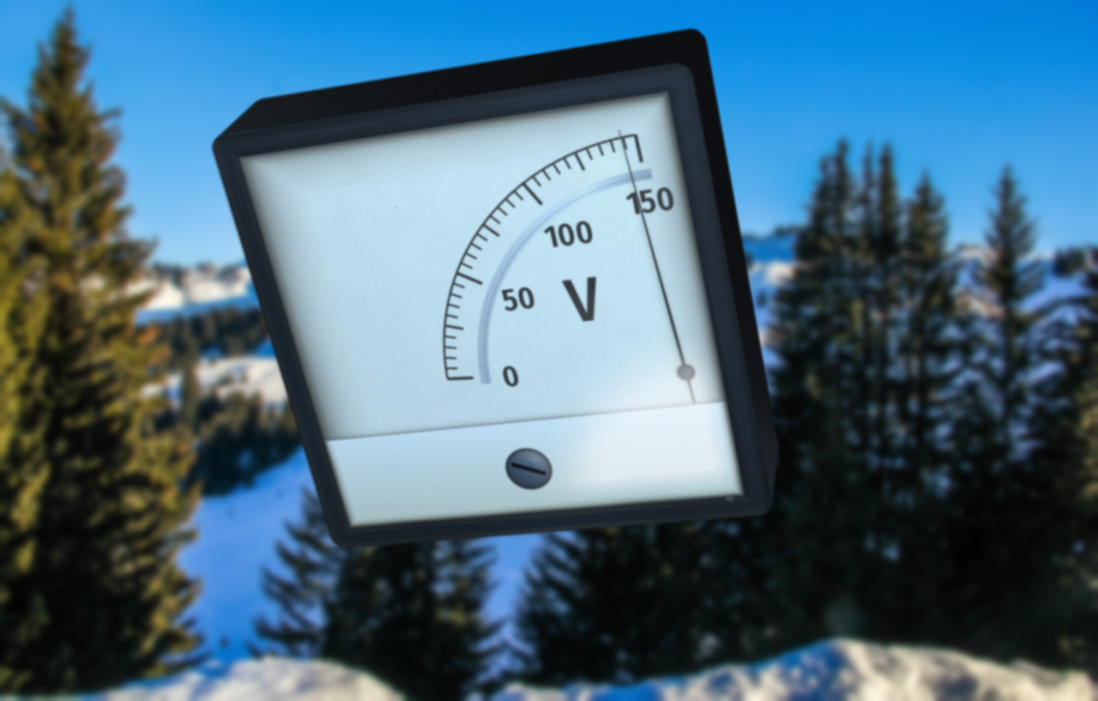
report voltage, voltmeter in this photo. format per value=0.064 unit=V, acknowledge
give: value=145 unit=V
